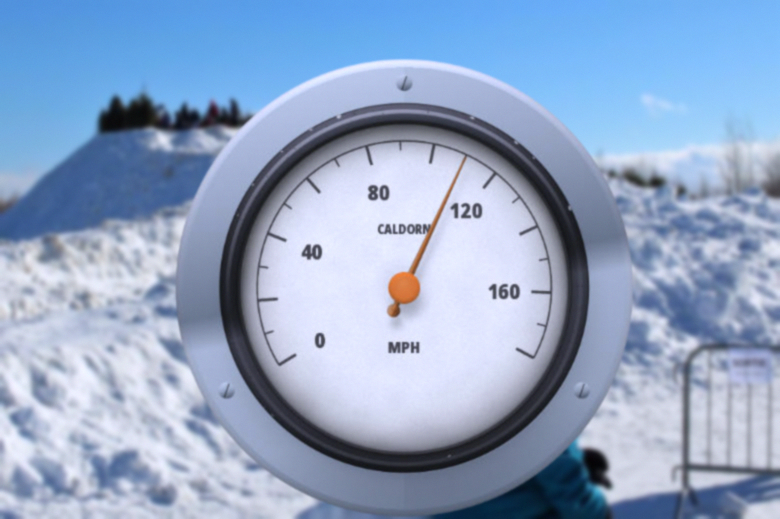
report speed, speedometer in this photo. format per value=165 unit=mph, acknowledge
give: value=110 unit=mph
